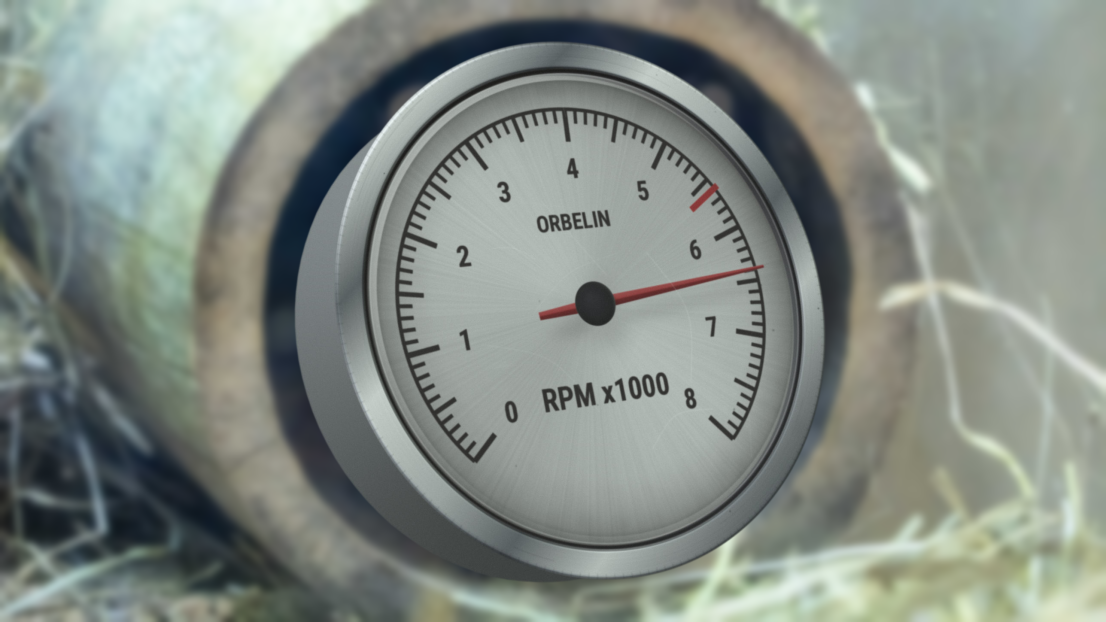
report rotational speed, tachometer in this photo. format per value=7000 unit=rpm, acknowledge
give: value=6400 unit=rpm
